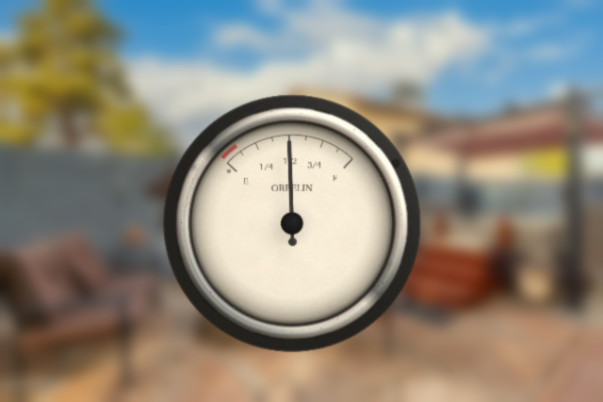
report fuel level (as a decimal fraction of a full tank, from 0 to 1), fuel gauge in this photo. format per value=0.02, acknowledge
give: value=0.5
